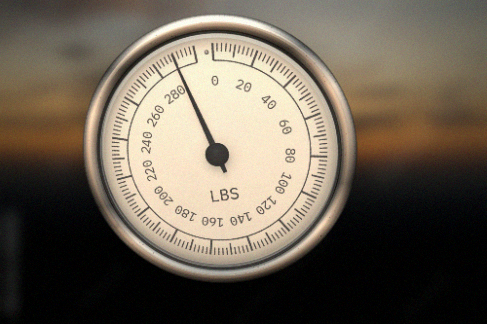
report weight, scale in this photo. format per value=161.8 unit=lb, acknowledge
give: value=290 unit=lb
